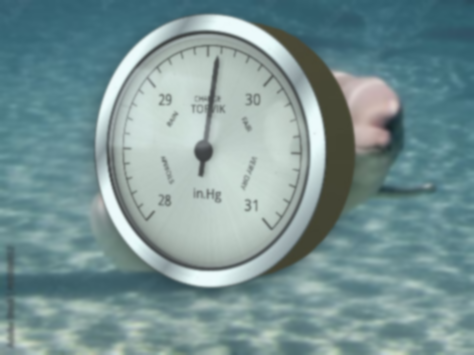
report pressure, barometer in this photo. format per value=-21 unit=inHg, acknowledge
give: value=29.6 unit=inHg
